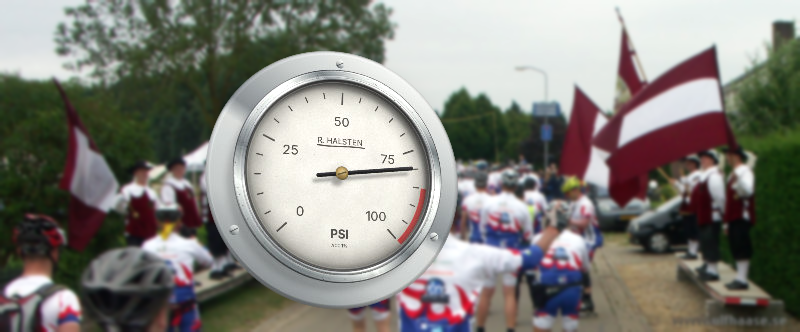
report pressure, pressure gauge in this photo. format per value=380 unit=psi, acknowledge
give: value=80 unit=psi
